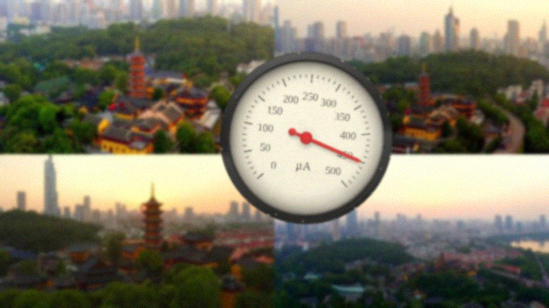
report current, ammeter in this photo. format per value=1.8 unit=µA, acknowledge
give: value=450 unit=µA
